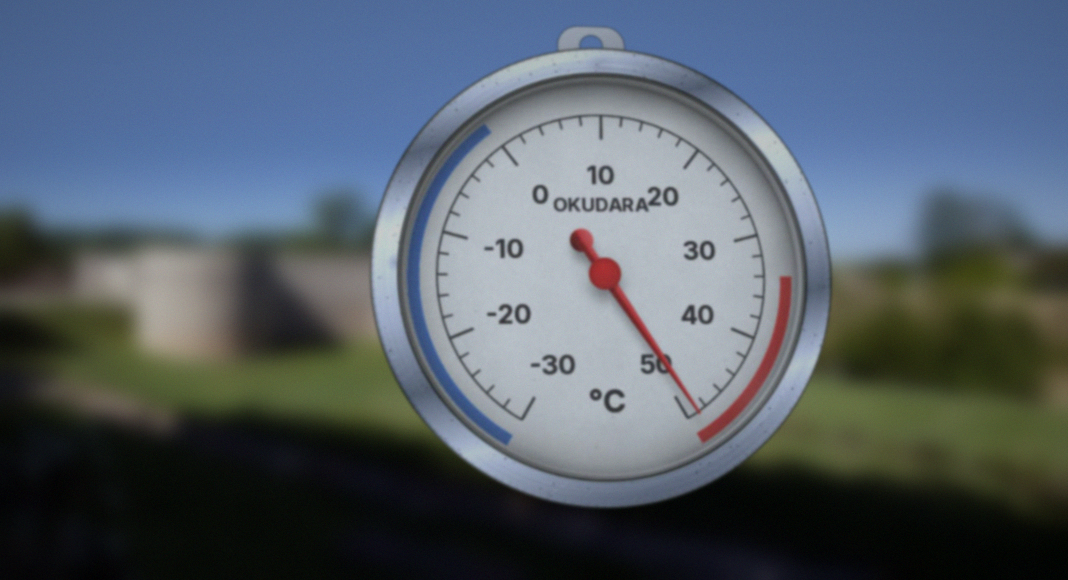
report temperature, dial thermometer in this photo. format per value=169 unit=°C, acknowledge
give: value=49 unit=°C
